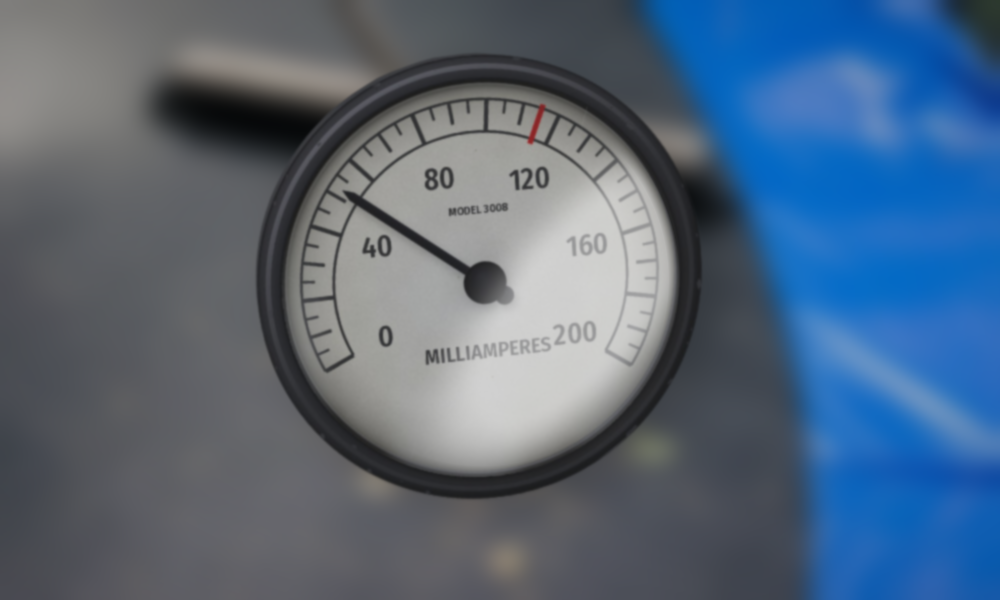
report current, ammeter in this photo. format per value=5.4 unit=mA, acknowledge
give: value=52.5 unit=mA
